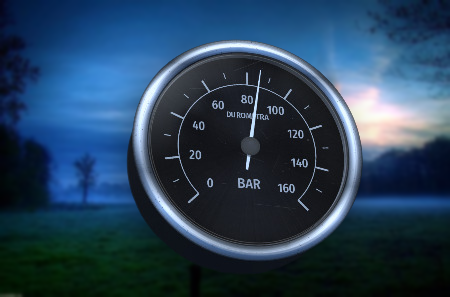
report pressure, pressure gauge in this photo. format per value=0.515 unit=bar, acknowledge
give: value=85 unit=bar
